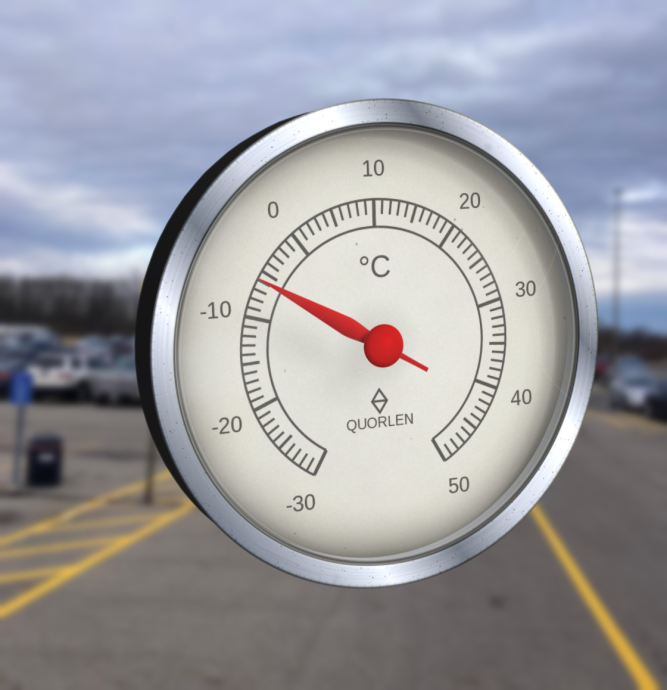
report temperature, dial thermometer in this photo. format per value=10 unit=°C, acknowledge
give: value=-6 unit=°C
